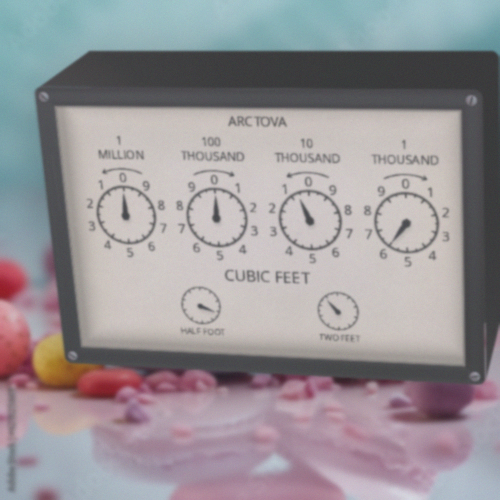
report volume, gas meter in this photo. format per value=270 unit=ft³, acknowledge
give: value=600 unit=ft³
